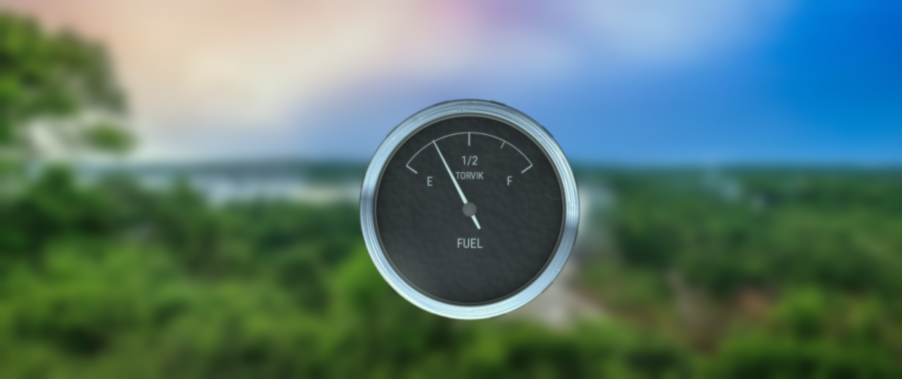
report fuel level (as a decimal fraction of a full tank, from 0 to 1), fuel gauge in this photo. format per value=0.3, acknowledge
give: value=0.25
